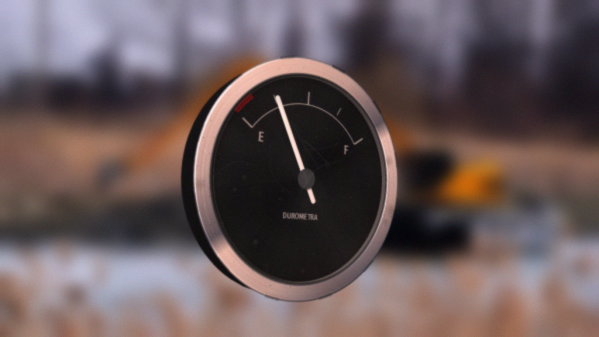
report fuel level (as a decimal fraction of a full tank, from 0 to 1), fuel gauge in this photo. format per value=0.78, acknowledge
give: value=0.25
